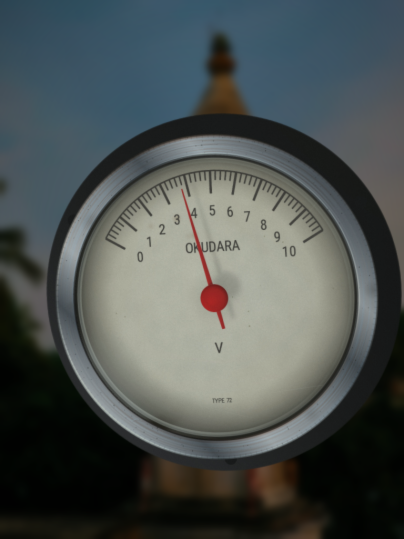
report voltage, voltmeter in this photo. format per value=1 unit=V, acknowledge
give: value=3.8 unit=V
